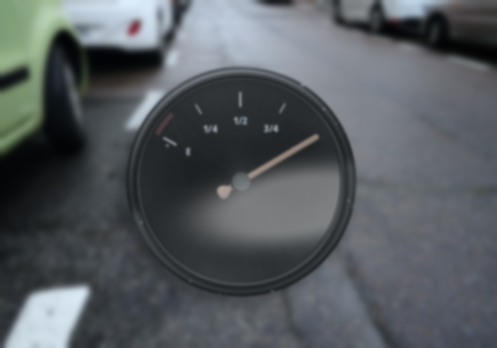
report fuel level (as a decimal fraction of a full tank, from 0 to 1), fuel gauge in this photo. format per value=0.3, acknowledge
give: value=1
